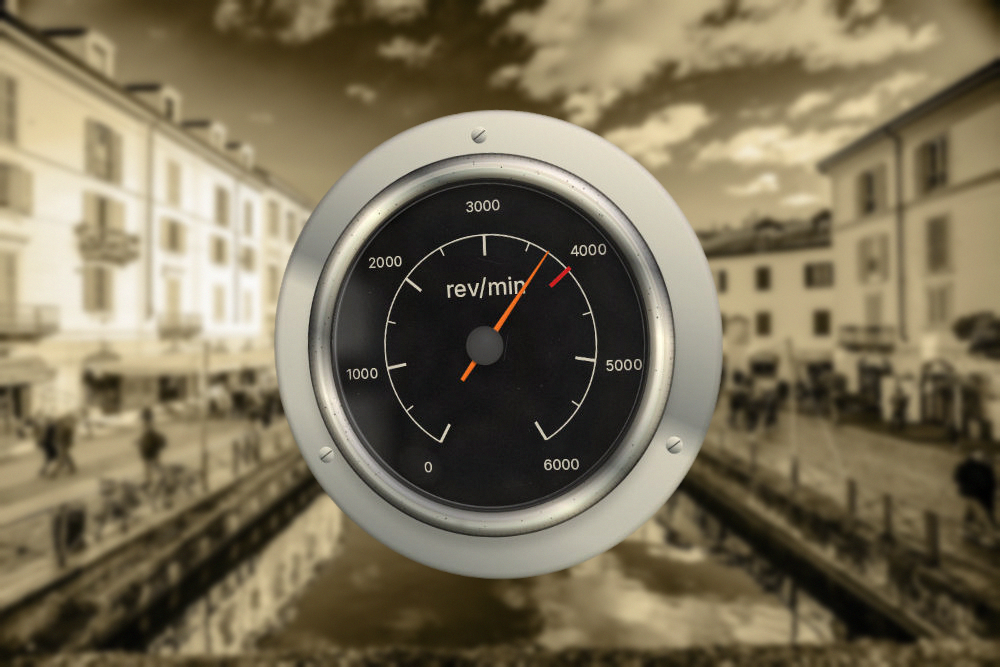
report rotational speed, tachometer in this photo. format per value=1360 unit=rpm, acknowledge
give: value=3750 unit=rpm
